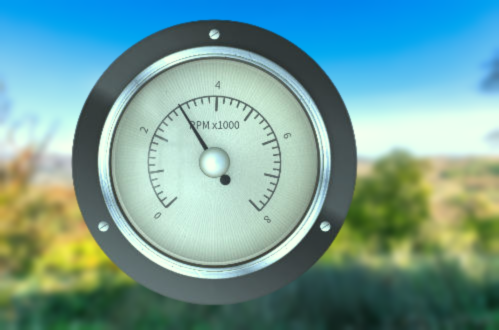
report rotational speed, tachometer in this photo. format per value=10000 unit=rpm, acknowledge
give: value=3000 unit=rpm
